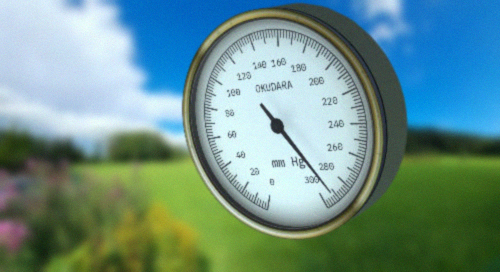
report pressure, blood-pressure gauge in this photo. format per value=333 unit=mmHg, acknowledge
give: value=290 unit=mmHg
